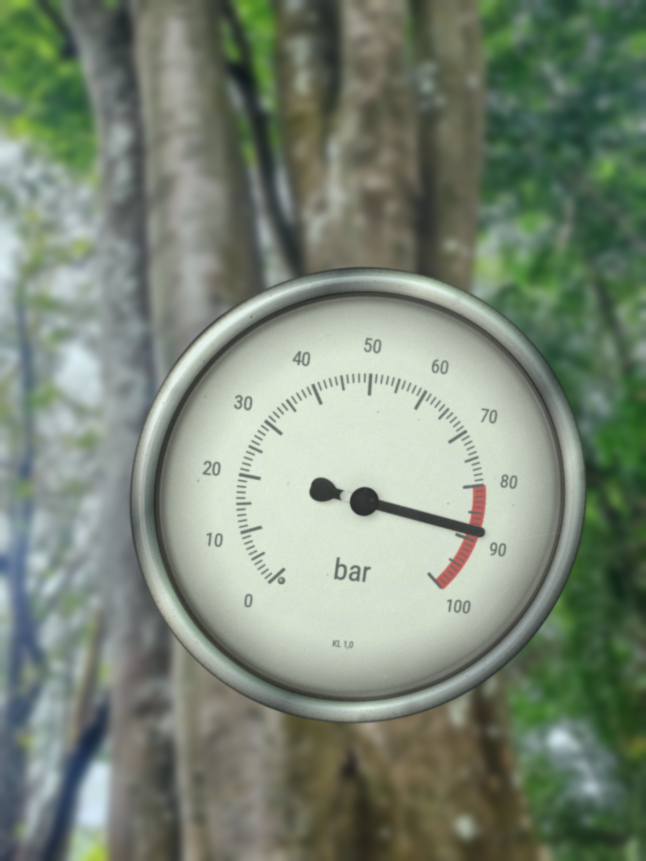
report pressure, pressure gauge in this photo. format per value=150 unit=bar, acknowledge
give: value=88 unit=bar
